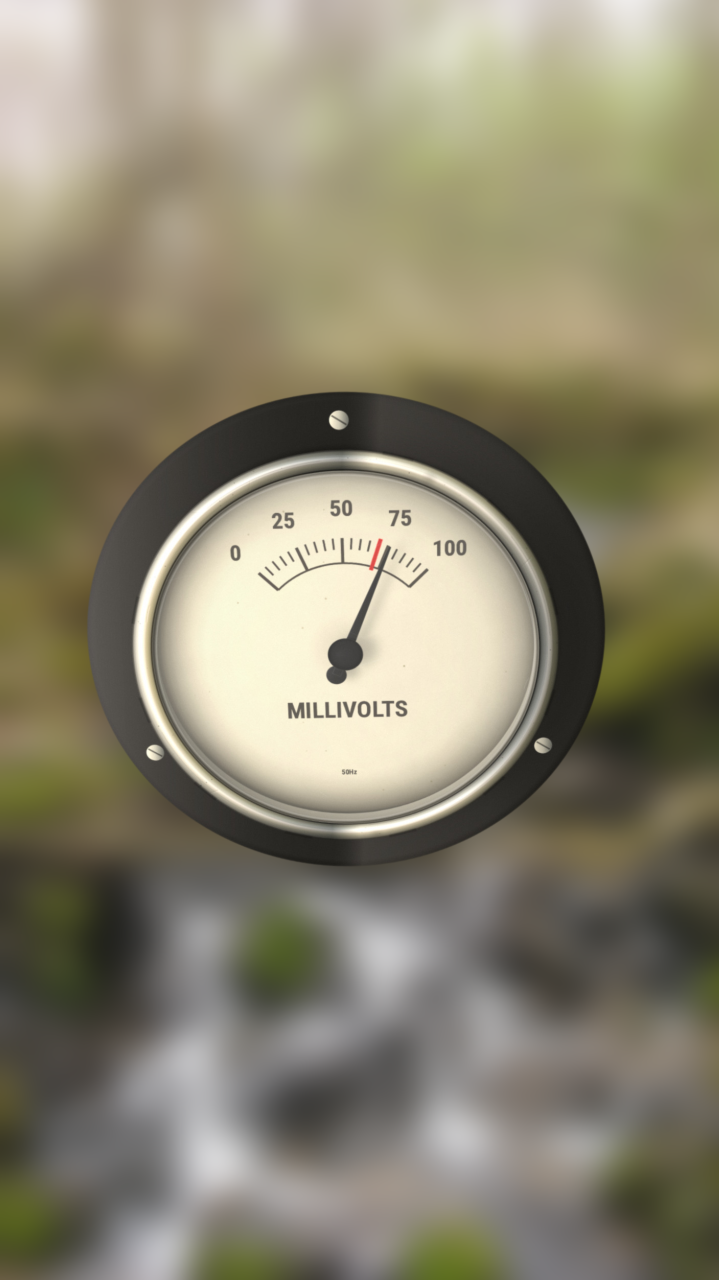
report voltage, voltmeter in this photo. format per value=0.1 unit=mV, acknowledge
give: value=75 unit=mV
